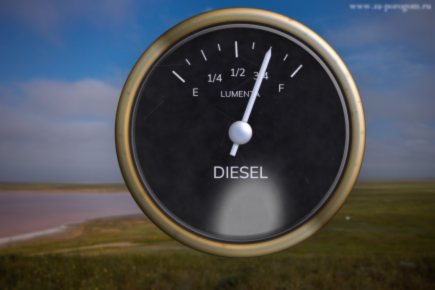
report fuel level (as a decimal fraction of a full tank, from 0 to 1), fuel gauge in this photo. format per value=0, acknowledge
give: value=0.75
